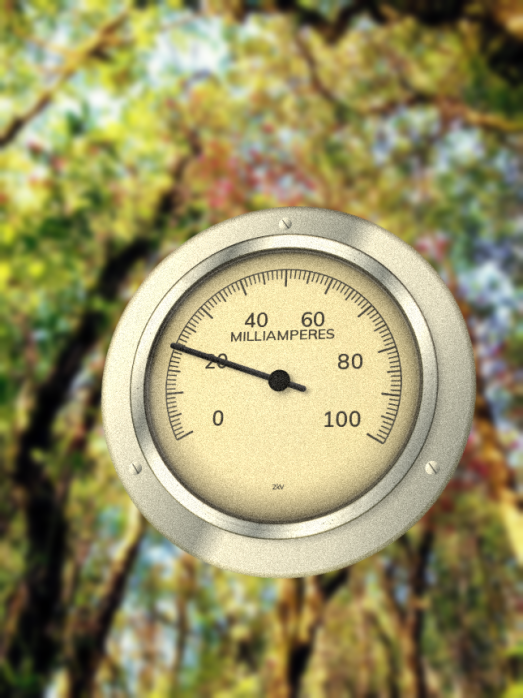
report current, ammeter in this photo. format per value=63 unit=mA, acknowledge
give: value=20 unit=mA
